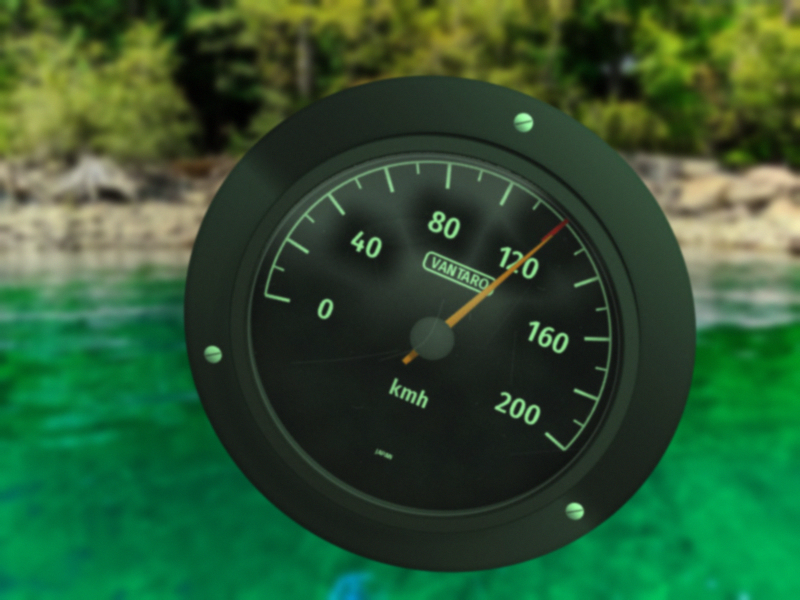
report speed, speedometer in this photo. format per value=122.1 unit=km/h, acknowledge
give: value=120 unit=km/h
